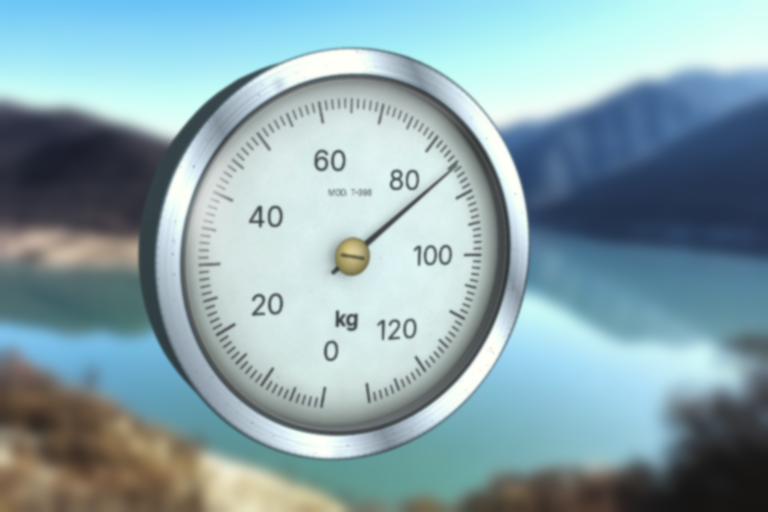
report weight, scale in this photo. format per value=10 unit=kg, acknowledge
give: value=85 unit=kg
